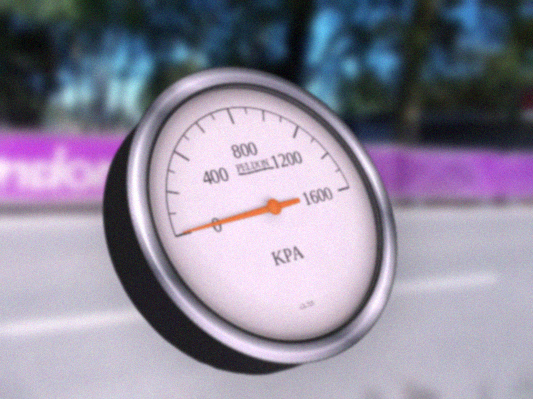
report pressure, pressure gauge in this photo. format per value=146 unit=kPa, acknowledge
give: value=0 unit=kPa
